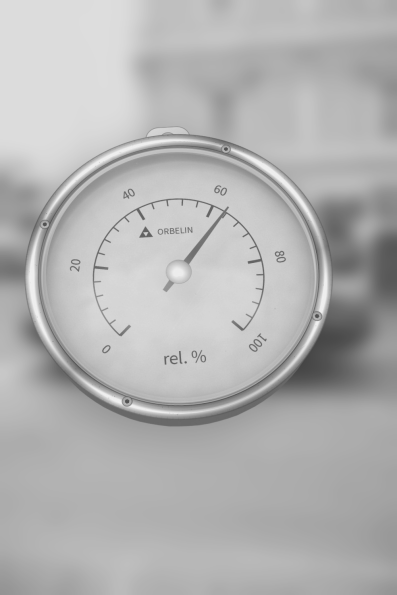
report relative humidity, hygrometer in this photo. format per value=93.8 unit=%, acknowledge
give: value=64 unit=%
